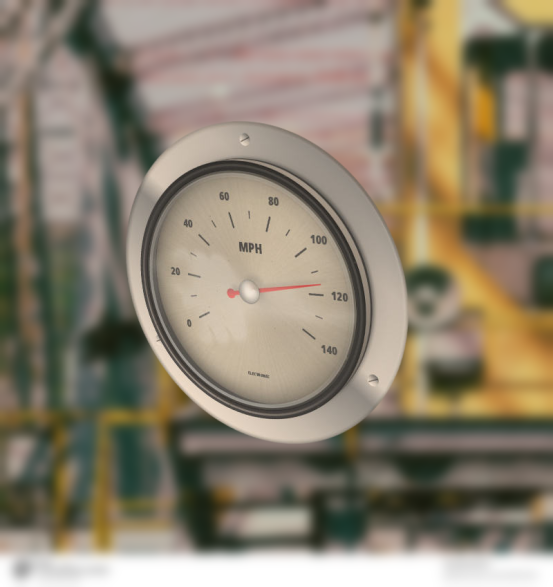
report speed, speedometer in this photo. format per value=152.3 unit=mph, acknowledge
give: value=115 unit=mph
